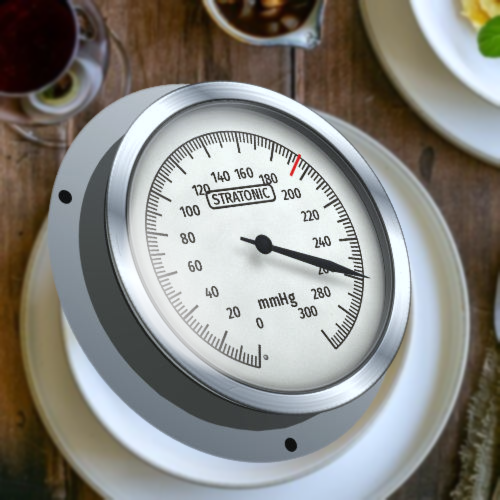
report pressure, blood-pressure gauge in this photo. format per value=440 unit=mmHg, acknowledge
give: value=260 unit=mmHg
